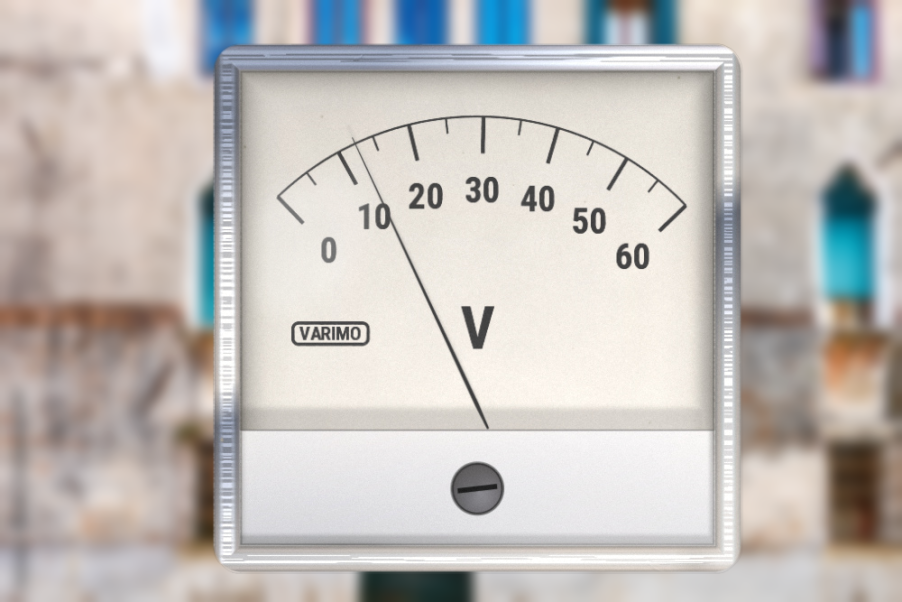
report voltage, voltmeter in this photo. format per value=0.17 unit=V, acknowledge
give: value=12.5 unit=V
